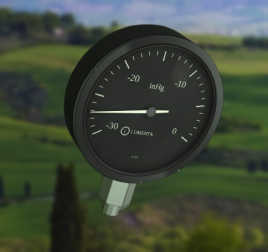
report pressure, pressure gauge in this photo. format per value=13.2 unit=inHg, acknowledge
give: value=-27 unit=inHg
